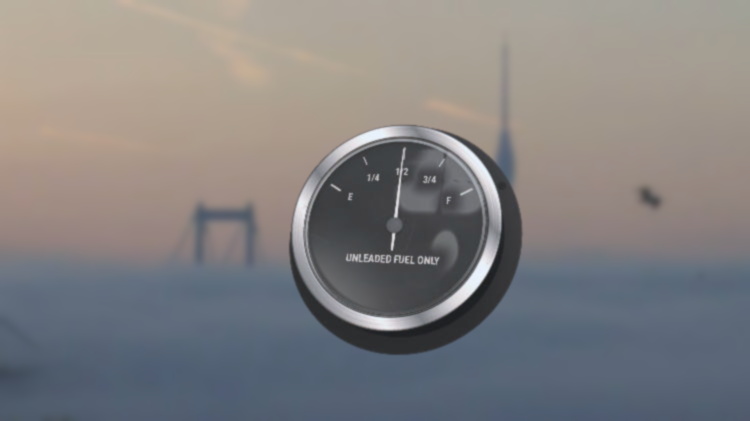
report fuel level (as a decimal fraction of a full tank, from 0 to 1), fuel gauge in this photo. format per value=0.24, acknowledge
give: value=0.5
